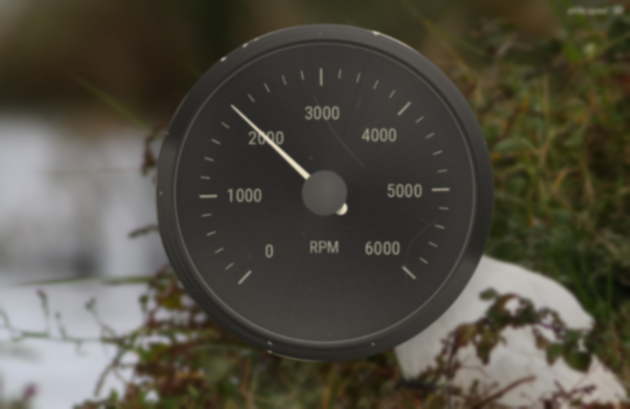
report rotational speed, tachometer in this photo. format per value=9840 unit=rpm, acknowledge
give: value=2000 unit=rpm
